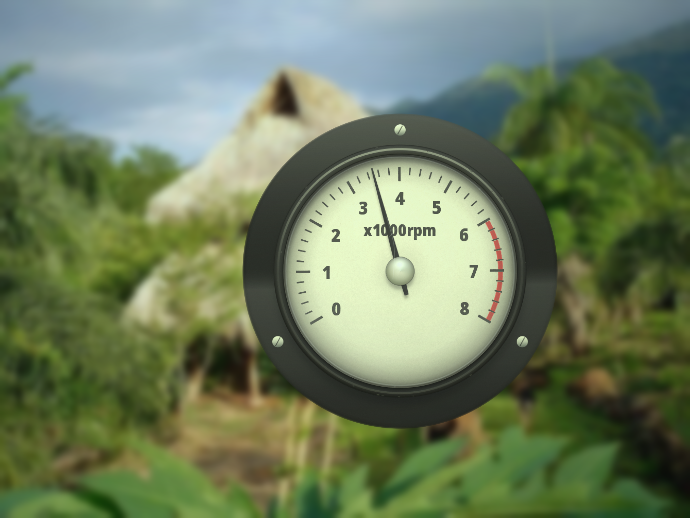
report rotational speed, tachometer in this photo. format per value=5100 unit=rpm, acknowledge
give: value=3500 unit=rpm
